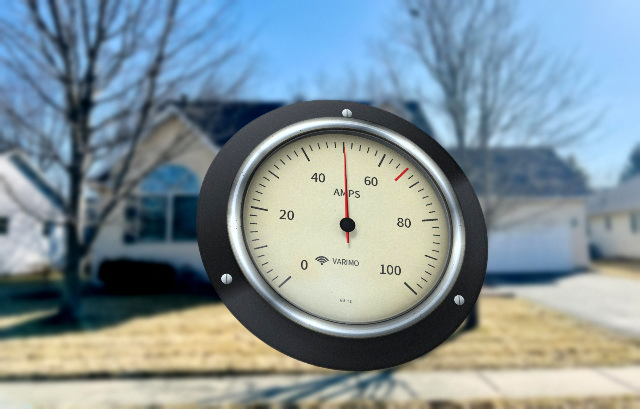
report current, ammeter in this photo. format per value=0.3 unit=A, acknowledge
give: value=50 unit=A
